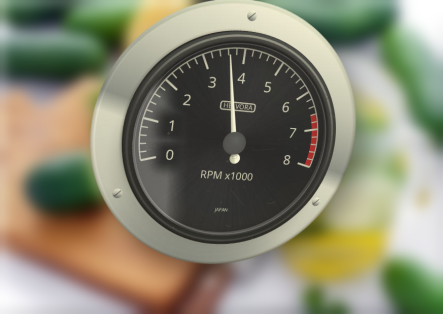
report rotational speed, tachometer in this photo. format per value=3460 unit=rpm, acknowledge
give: value=3600 unit=rpm
